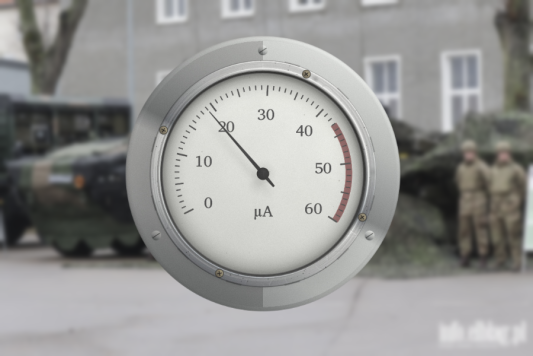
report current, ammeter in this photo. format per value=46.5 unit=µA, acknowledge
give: value=19 unit=µA
